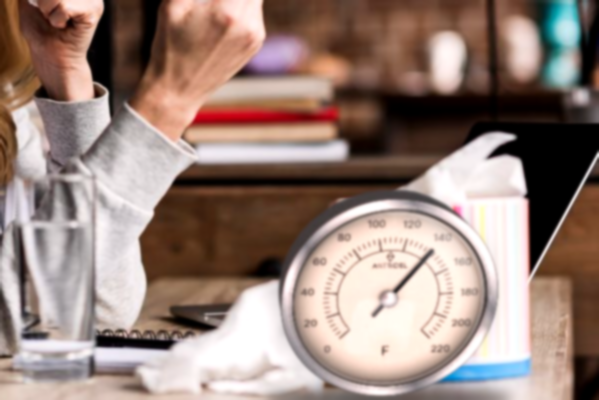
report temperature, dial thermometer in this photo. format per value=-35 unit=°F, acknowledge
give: value=140 unit=°F
